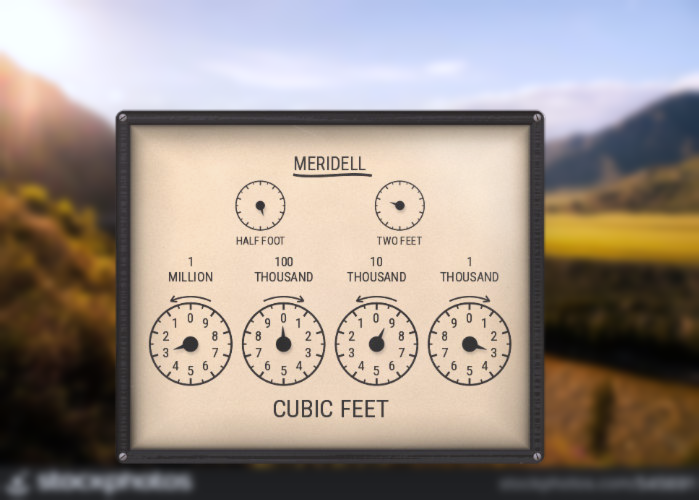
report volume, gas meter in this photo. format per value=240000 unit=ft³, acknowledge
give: value=299300 unit=ft³
